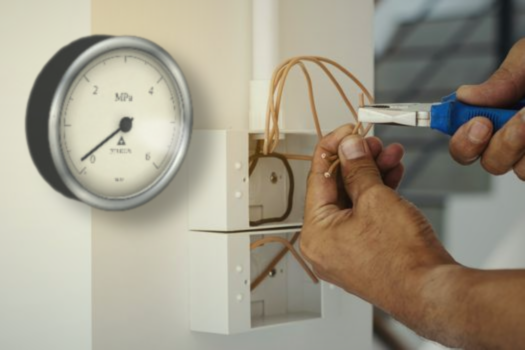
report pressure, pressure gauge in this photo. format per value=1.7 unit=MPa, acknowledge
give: value=0.25 unit=MPa
